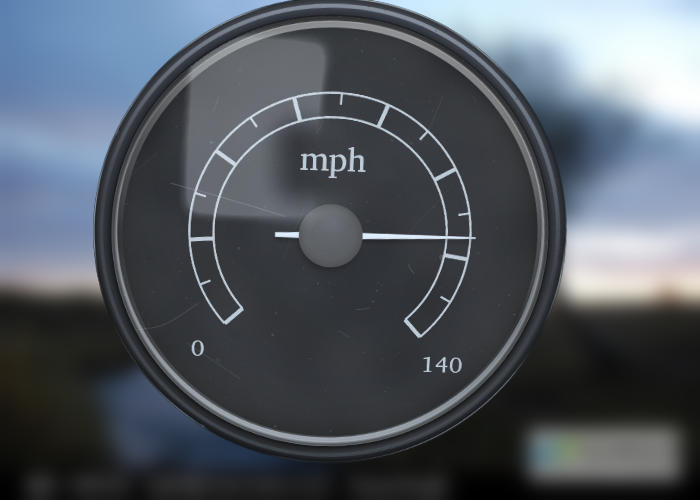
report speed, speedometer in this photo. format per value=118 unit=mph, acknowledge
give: value=115 unit=mph
